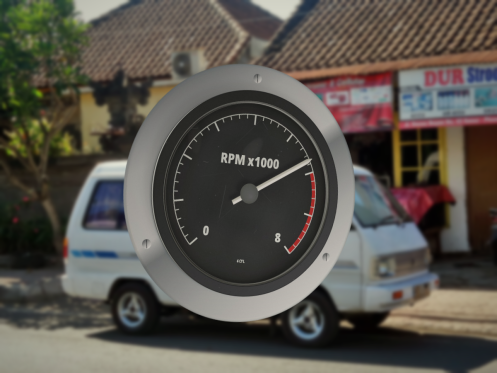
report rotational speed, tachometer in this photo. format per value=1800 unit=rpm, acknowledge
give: value=5700 unit=rpm
